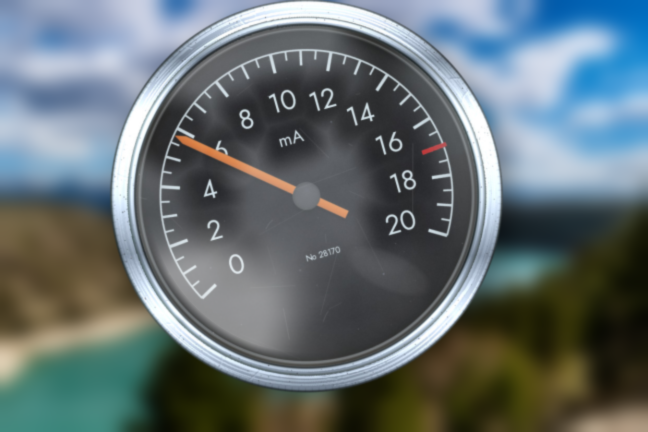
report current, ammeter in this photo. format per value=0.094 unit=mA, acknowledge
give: value=5.75 unit=mA
